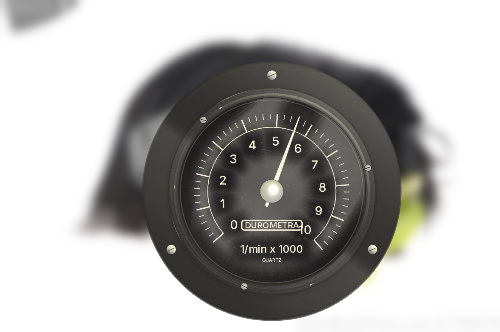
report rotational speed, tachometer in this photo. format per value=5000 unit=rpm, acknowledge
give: value=5600 unit=rpm
